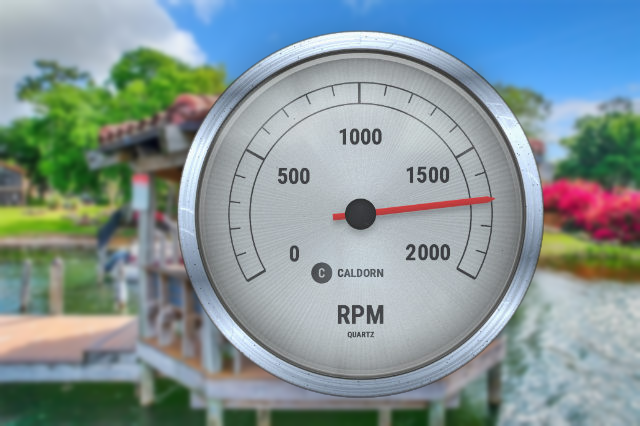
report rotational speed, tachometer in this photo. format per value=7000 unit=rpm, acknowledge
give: value=1700 unit=rpm
